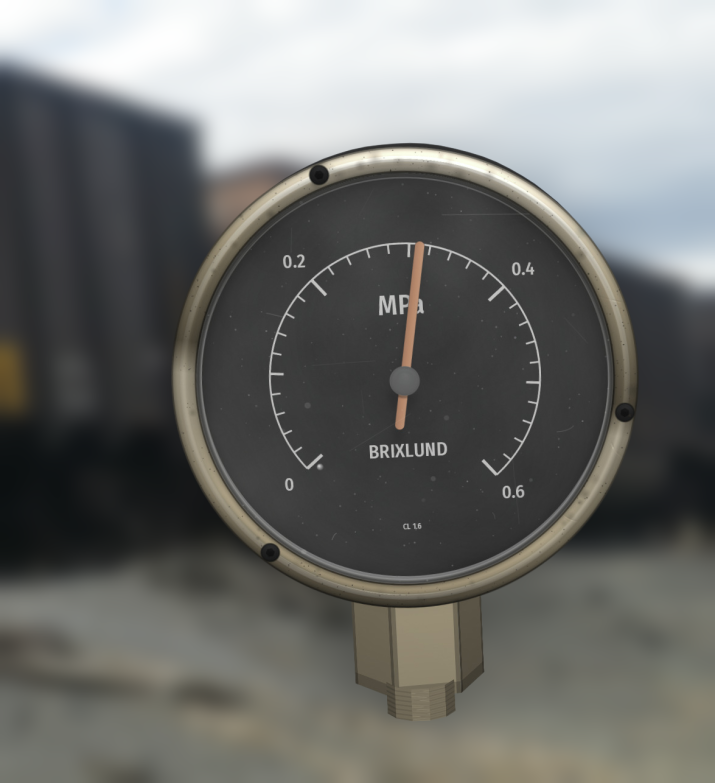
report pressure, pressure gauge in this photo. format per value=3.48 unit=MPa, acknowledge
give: value=0.31 unit=MPa
